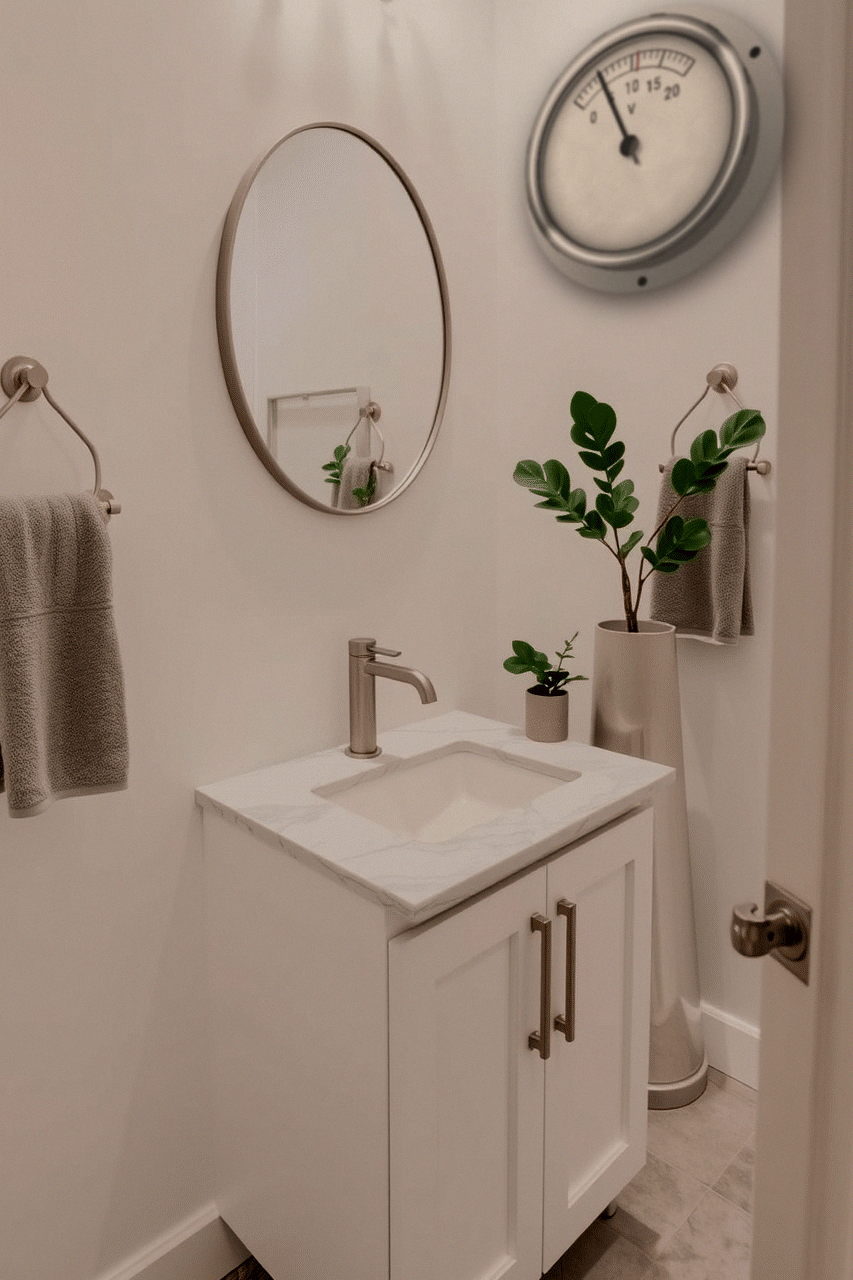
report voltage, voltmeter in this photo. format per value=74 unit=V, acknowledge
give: value=5 unit=V
